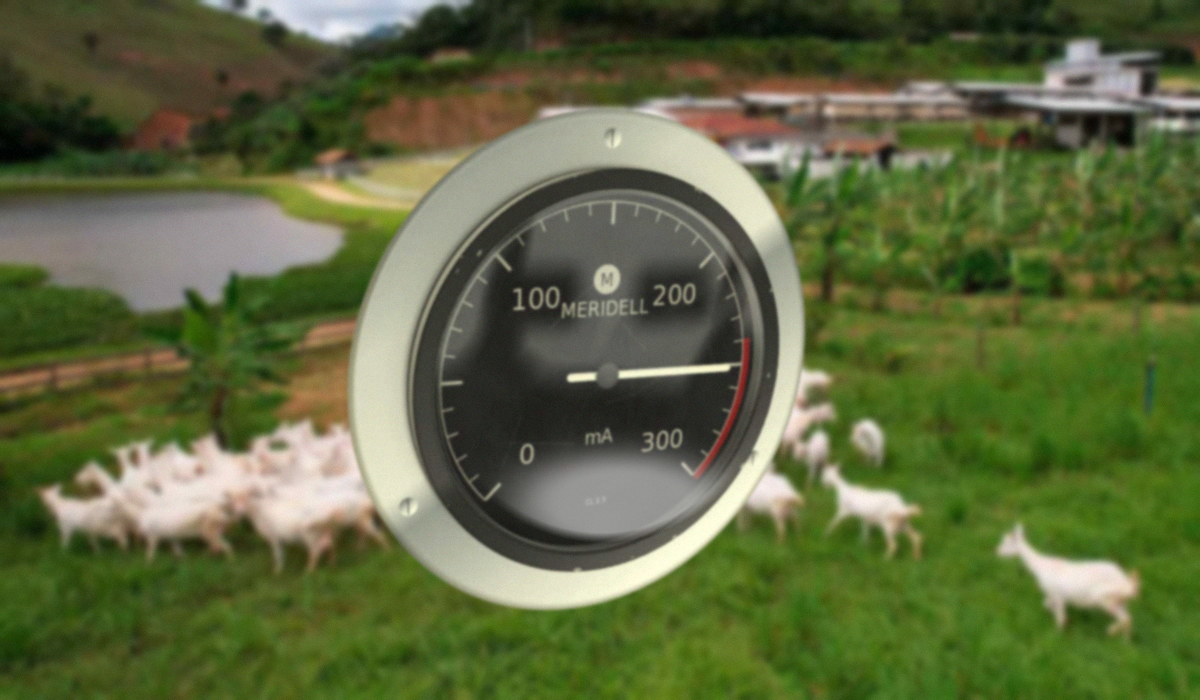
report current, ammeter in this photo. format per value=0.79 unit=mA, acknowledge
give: value=250 unit=mA
